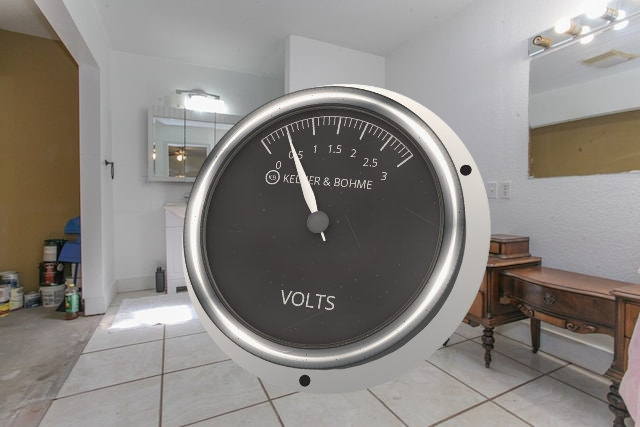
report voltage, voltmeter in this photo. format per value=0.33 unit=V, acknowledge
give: value=0.5 unit=V
